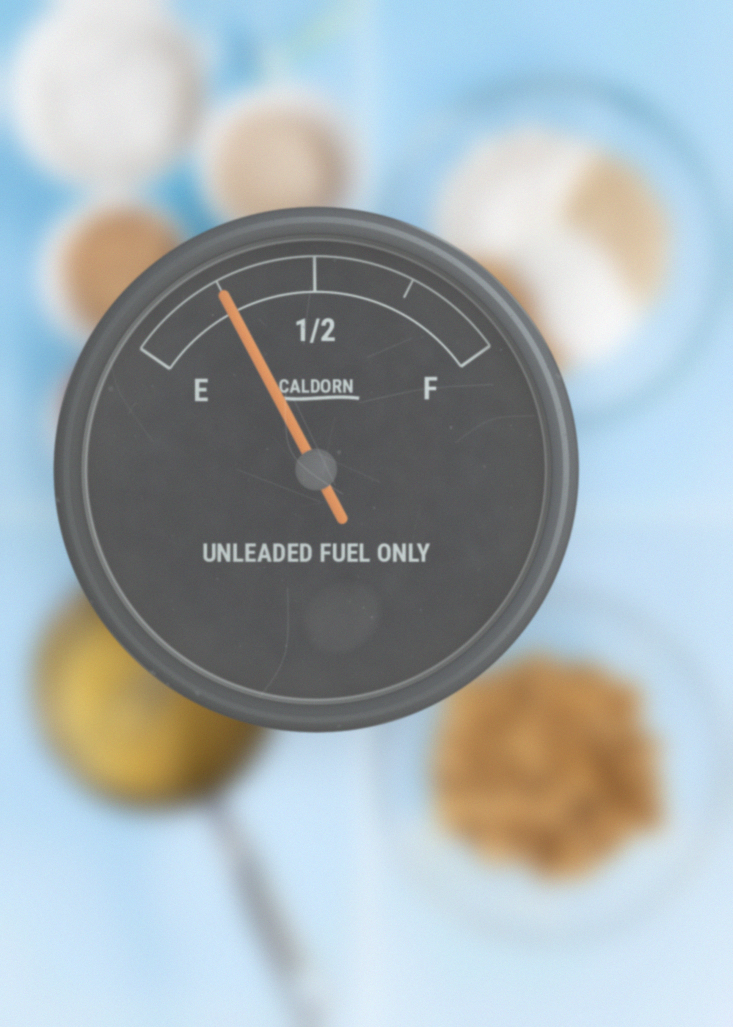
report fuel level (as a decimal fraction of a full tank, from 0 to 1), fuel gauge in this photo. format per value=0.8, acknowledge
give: value=0.25
